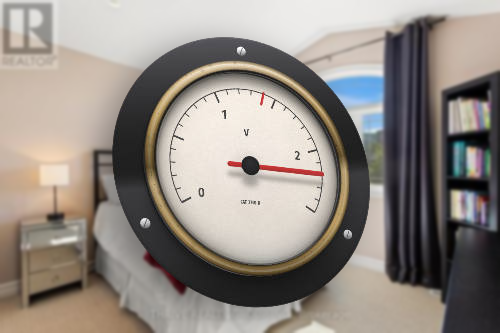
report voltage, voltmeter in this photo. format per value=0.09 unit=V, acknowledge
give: value=2.2 unit=V
